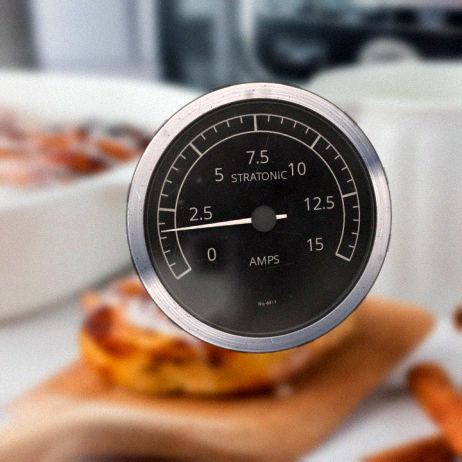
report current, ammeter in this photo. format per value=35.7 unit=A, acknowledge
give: value=1.75 unit=A
